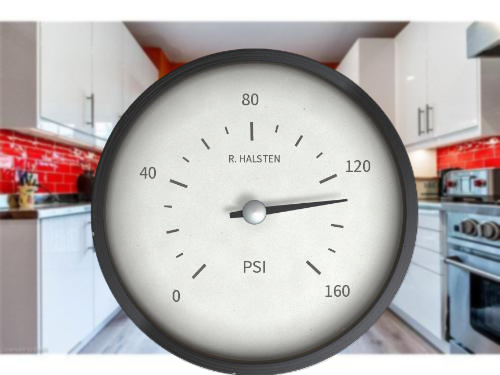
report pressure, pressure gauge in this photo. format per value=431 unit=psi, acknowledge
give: value=130 unit=psi
